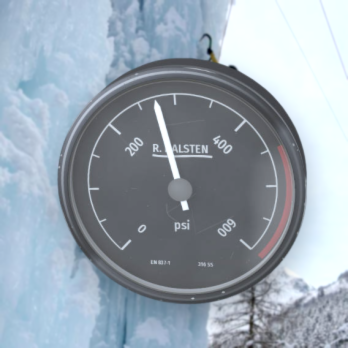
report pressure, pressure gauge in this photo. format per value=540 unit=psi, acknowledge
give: value=275 unit=psi
